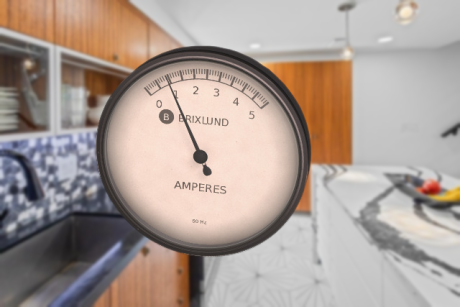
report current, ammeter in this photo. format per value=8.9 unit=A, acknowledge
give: value=1 unit=A
